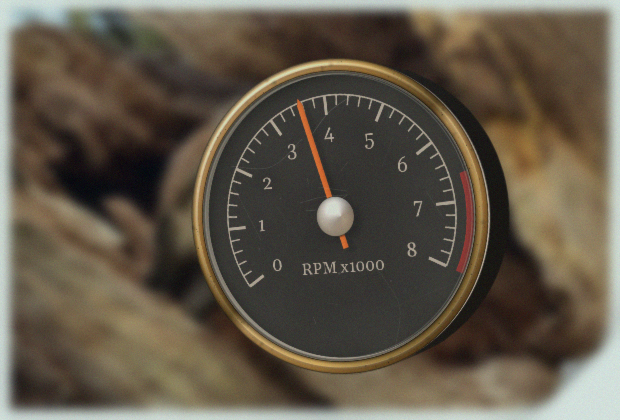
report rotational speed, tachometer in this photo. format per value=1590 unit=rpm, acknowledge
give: value=3600 unit=rpm
